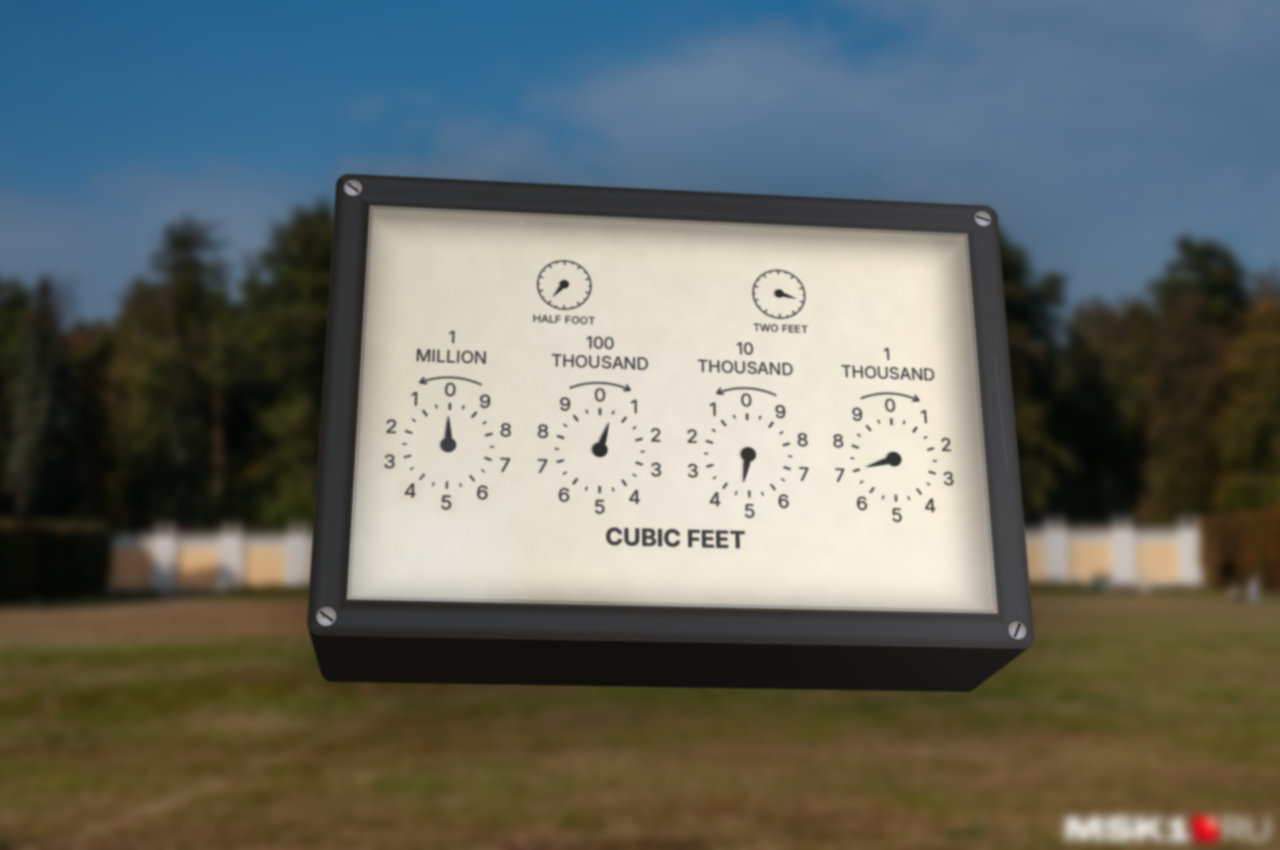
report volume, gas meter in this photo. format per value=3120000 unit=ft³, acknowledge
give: value=4700 unit=ft³
